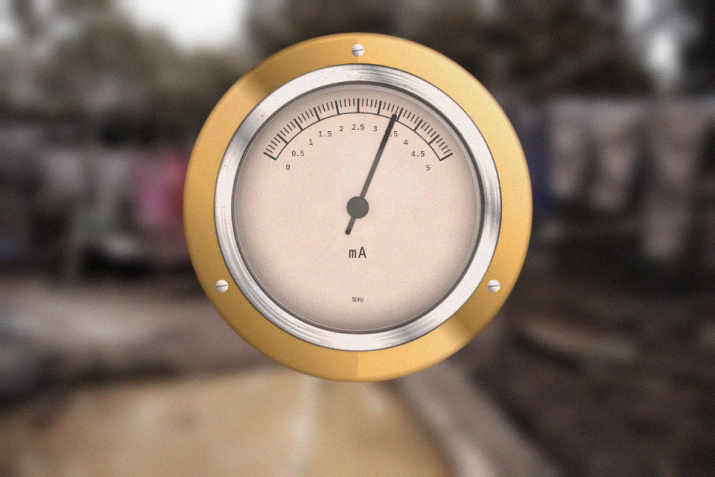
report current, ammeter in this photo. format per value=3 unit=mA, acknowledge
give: value=3.4 unit=mA
